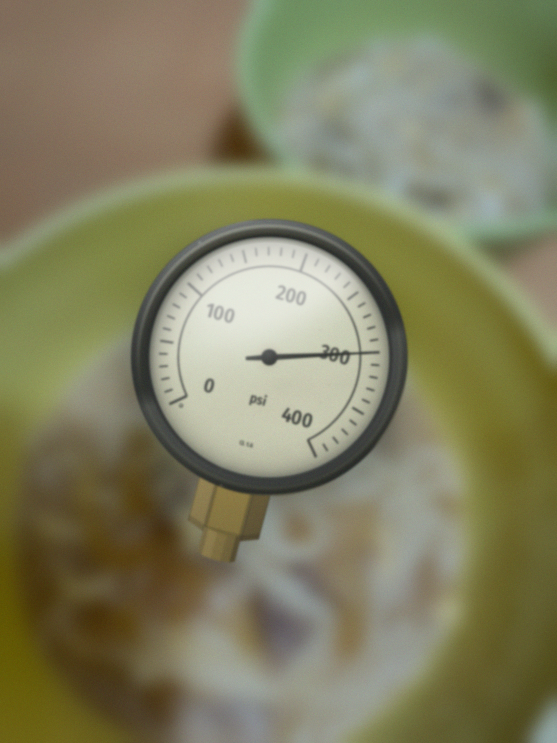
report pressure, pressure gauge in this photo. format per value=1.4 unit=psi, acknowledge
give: value=300 unit=psi
